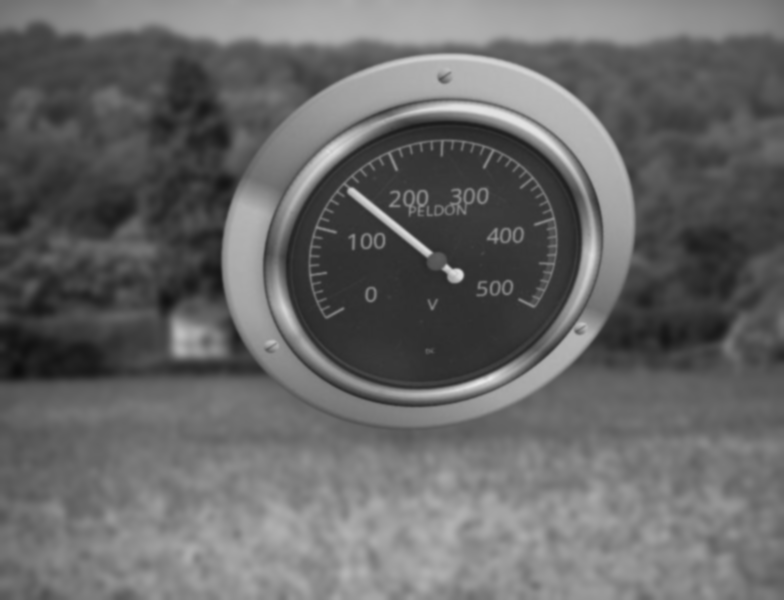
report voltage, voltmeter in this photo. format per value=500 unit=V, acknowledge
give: value=150 unit=V
